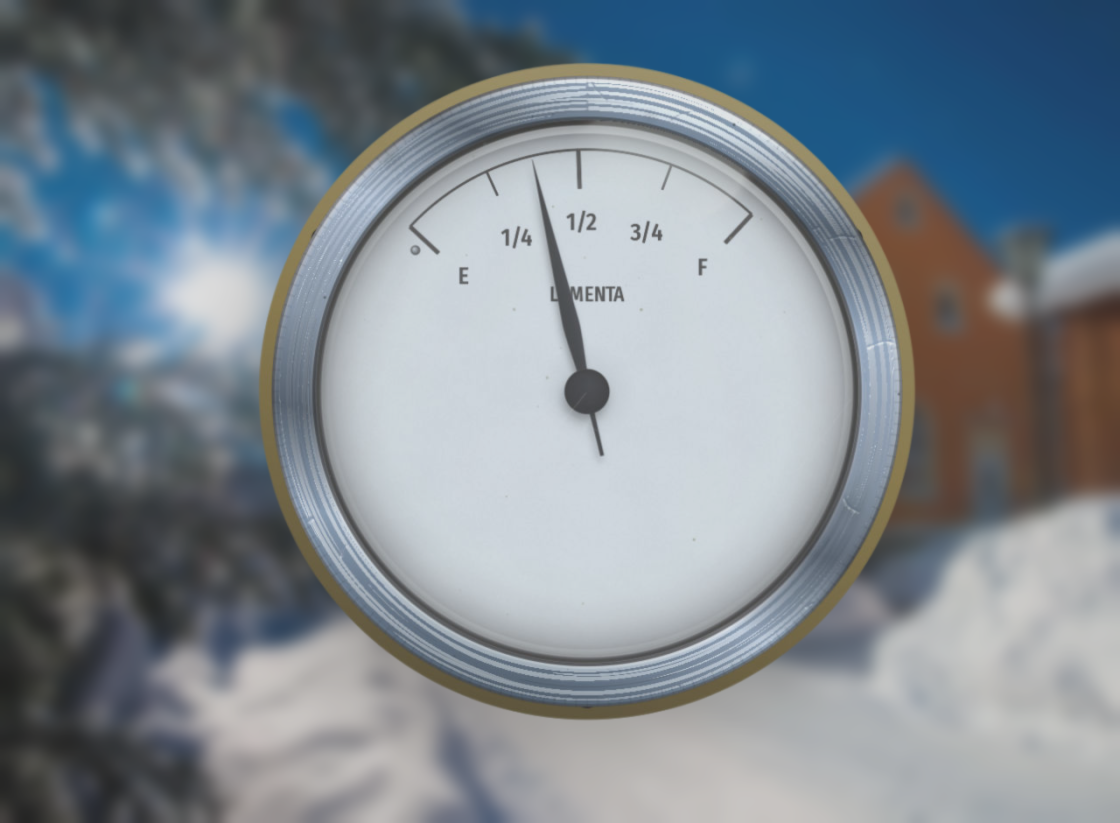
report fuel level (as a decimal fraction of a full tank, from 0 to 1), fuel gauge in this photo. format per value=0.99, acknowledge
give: value=0.375
